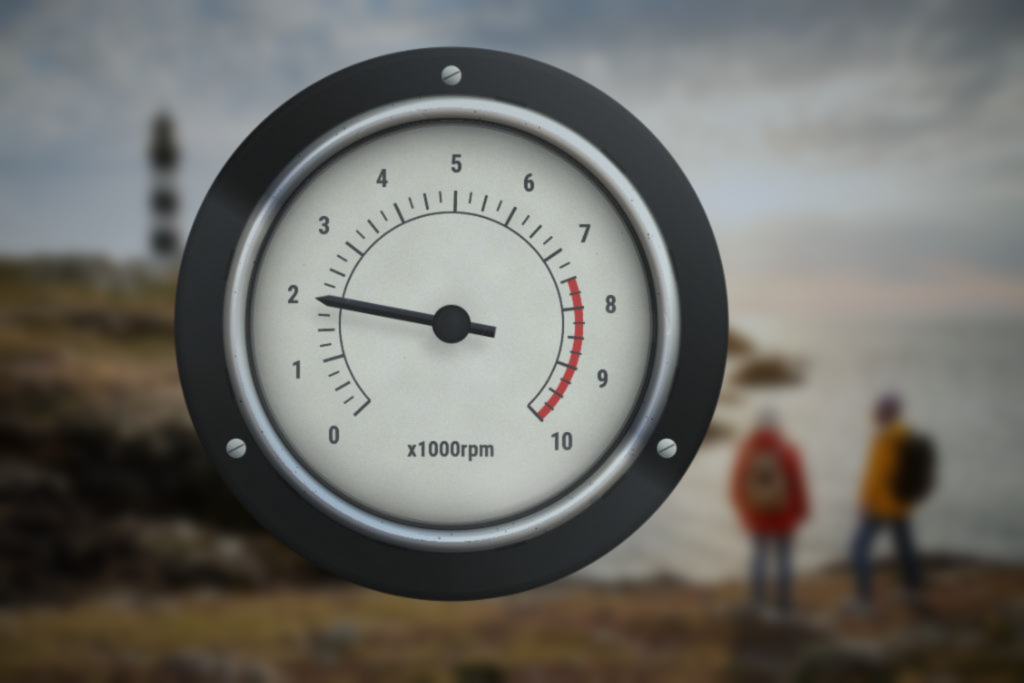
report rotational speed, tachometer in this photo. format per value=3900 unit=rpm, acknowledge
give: value=2000 unit=rpm
